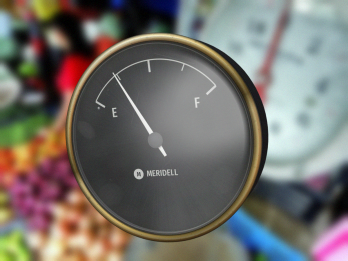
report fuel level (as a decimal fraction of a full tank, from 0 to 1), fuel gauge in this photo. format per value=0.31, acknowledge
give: value=0.25
